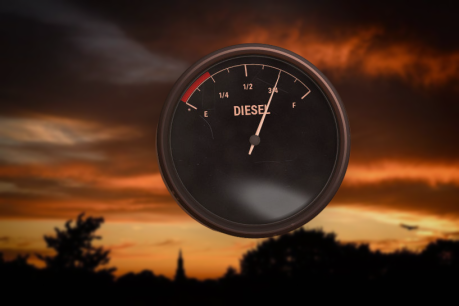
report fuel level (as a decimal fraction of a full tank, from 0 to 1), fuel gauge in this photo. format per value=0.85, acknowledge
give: value=0.75
